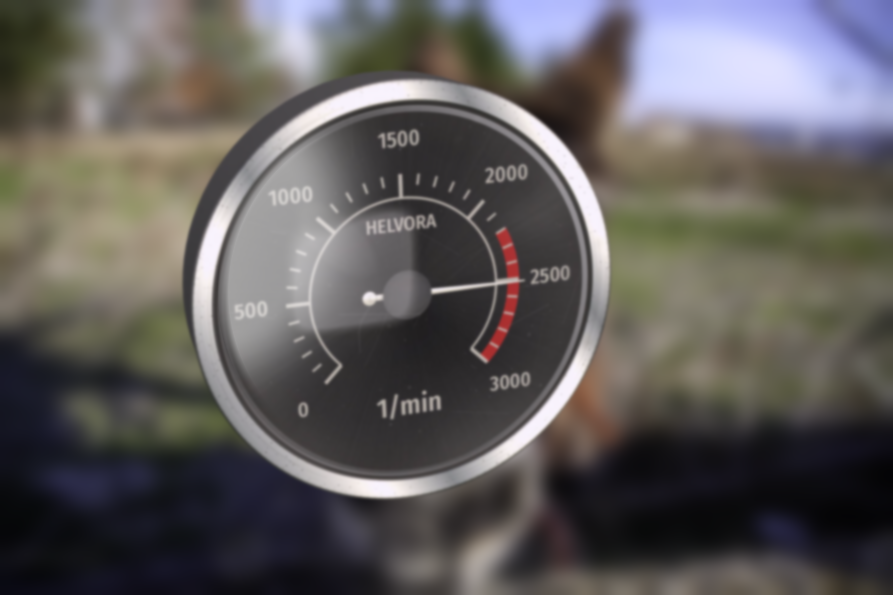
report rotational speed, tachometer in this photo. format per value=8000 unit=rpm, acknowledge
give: value=2500 unit=rpm
